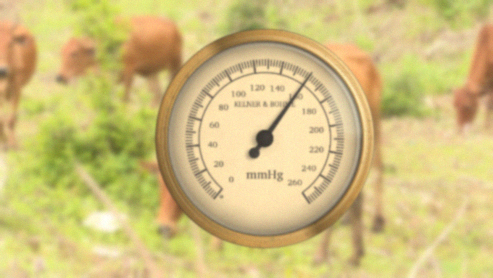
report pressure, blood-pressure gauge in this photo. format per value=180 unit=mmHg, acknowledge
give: value=160 unit=mmHg
